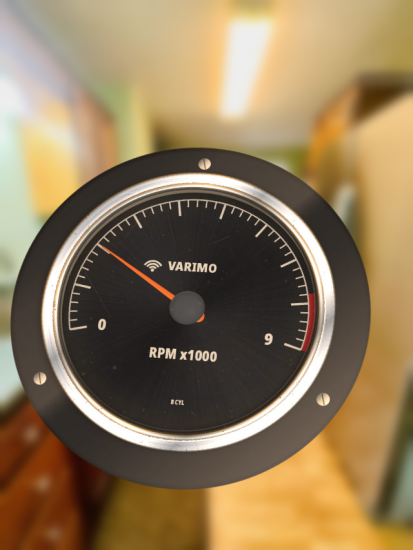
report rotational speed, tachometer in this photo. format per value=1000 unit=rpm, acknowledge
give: value=2000 unit=rpm
